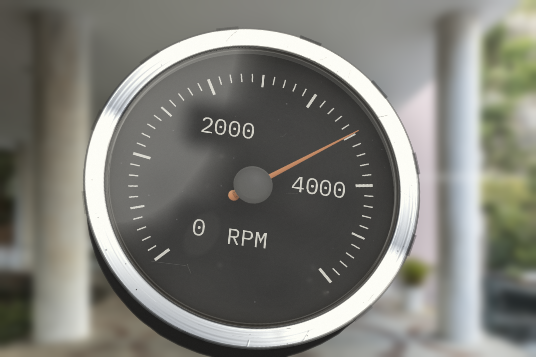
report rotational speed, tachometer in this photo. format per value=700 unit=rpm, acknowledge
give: value=3500 unit=rpm
